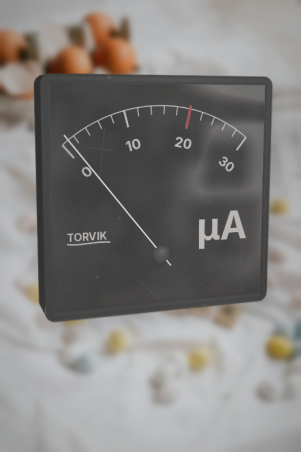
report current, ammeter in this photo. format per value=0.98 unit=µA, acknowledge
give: value=1 unit=µA
